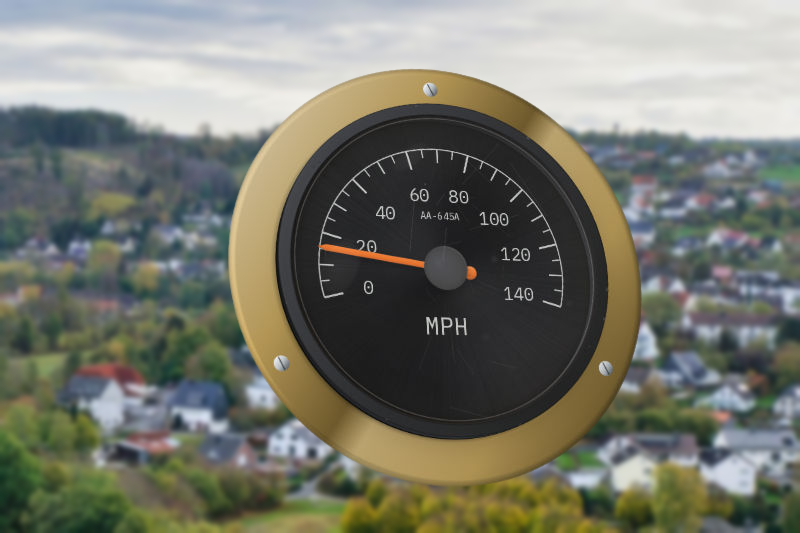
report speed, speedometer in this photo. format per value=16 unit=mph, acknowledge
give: value=15 unit=mph
